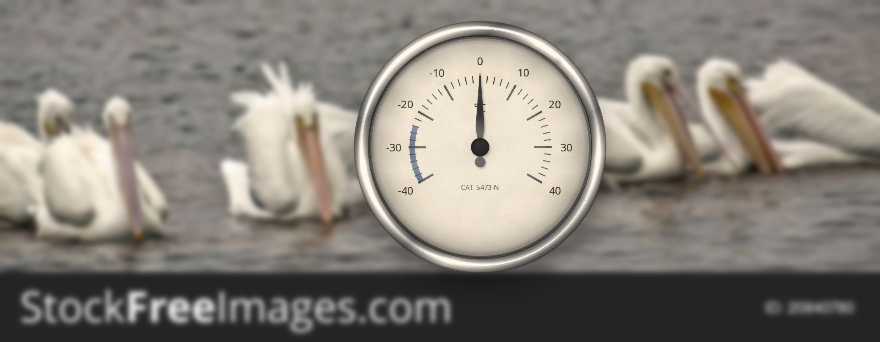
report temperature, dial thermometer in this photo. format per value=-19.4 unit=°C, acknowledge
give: value=0 unit=°C
